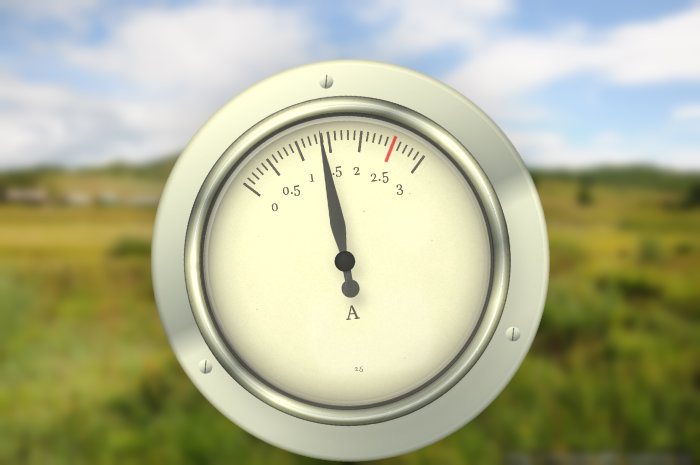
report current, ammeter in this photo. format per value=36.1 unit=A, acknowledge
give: value=1.4 unit=A
